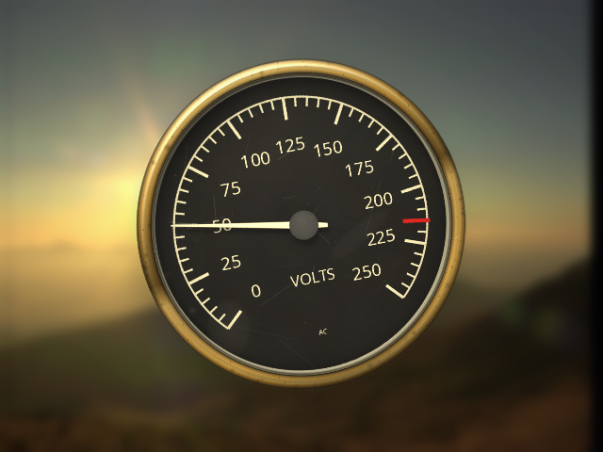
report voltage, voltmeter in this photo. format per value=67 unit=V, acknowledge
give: value=50 unit=V
